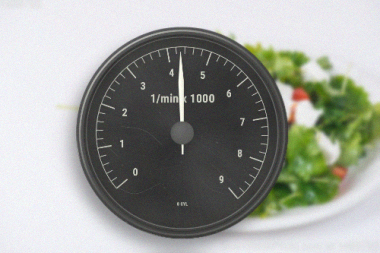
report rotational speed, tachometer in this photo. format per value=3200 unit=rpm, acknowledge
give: value=4300 unit=rpm
